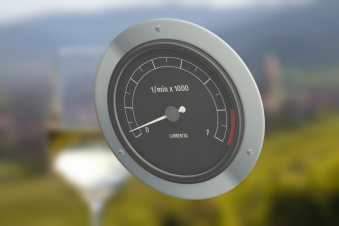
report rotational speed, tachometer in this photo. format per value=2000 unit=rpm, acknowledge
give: value=250 unit=rpm
